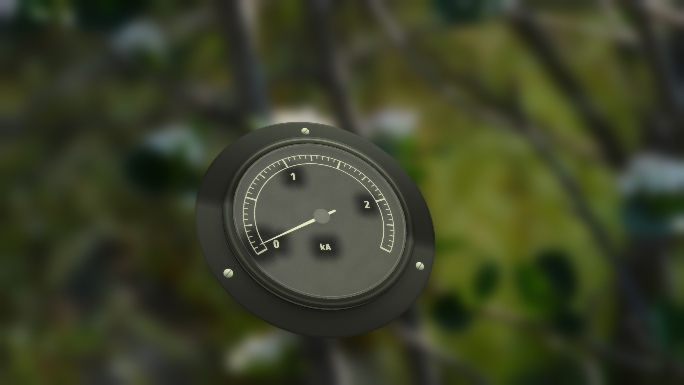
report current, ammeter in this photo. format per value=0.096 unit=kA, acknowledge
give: value=0.05 unit=kA
